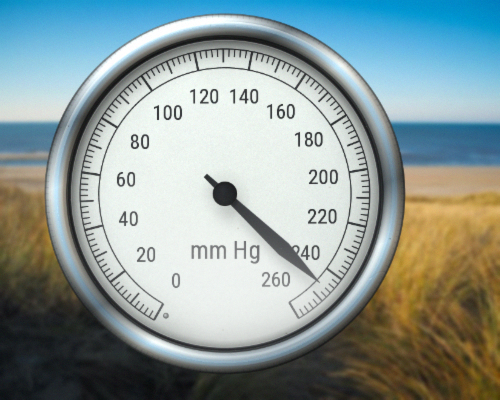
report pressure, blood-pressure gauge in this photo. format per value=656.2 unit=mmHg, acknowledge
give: value=246 unit=mmHg
